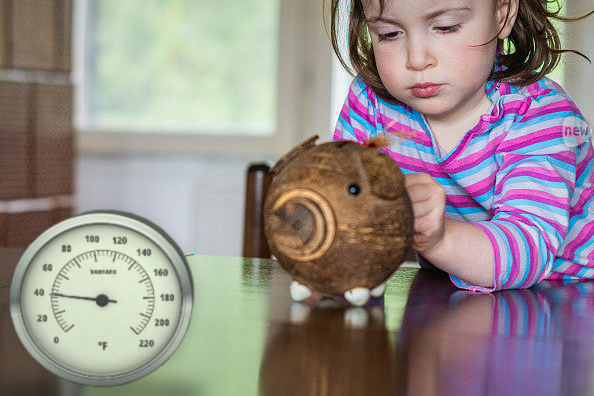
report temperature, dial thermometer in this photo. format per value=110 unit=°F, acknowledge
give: value=40 unit=°F
